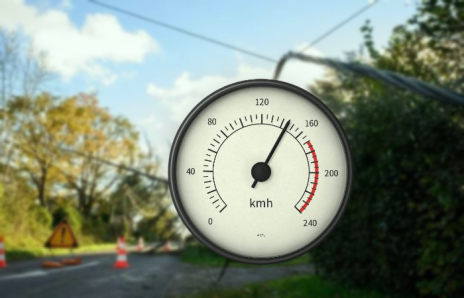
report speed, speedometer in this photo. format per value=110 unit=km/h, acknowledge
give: value=145 unit=km/h
